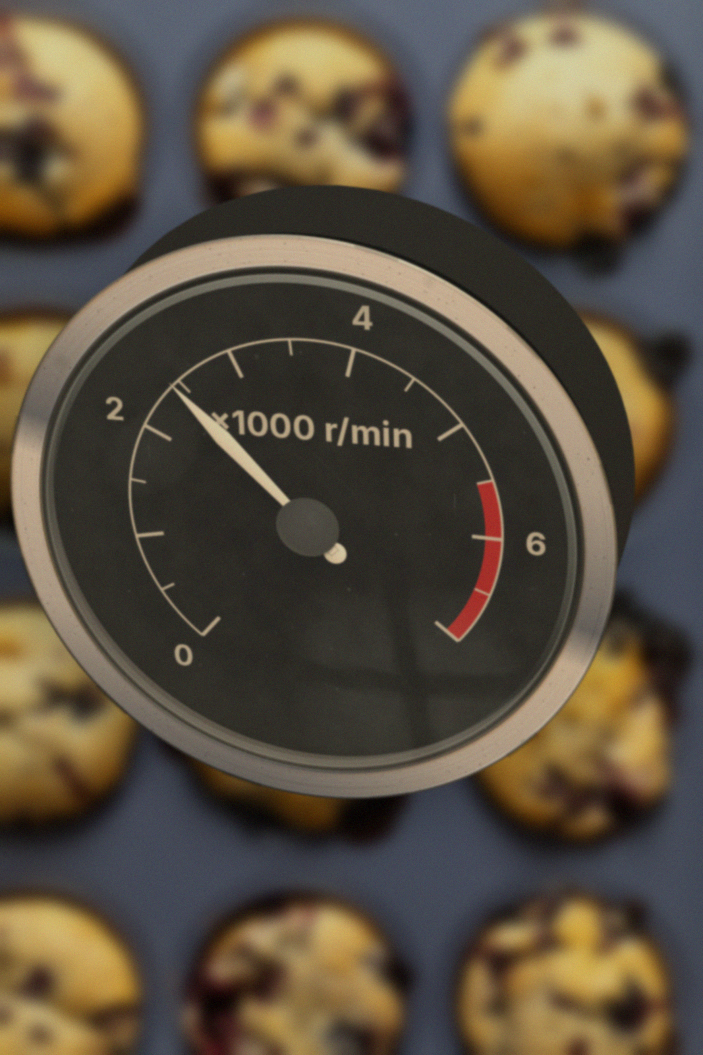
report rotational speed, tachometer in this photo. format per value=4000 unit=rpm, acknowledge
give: value=2500 unit=rpm
